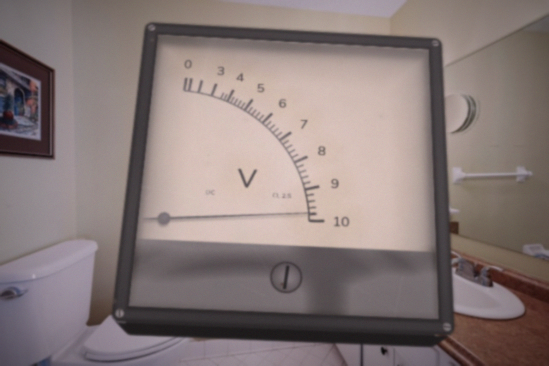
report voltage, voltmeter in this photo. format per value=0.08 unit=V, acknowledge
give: value=9.8 unit=V
